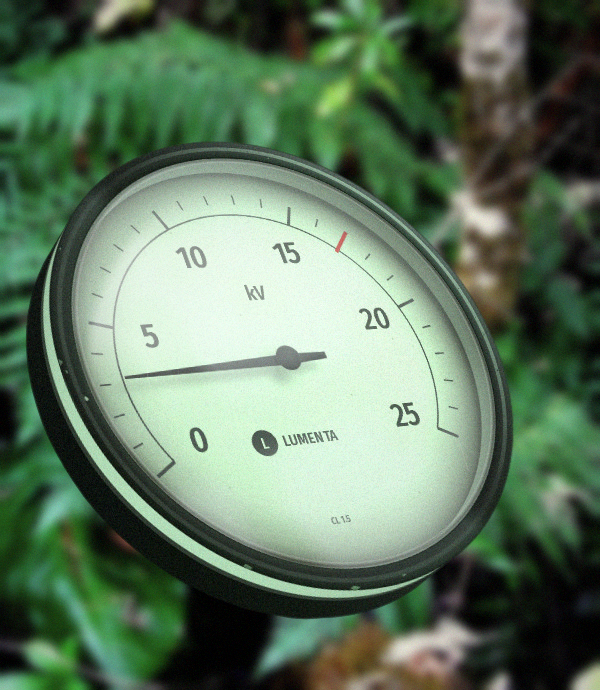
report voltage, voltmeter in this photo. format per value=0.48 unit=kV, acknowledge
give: value=3 unit=kV
